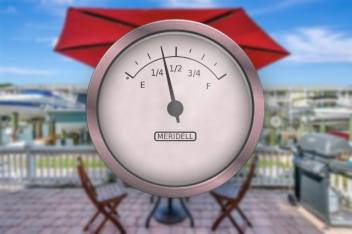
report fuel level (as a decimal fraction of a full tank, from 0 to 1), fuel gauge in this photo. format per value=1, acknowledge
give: value=0.375
